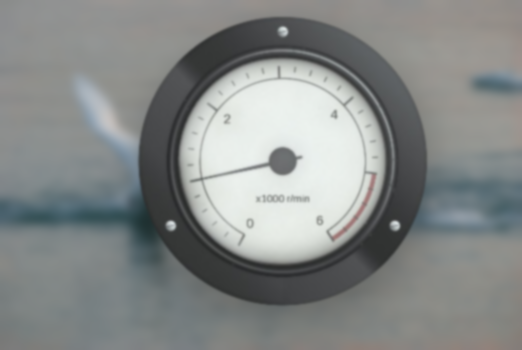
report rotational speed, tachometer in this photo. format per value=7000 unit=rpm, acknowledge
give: value=1000 unit=rpm
